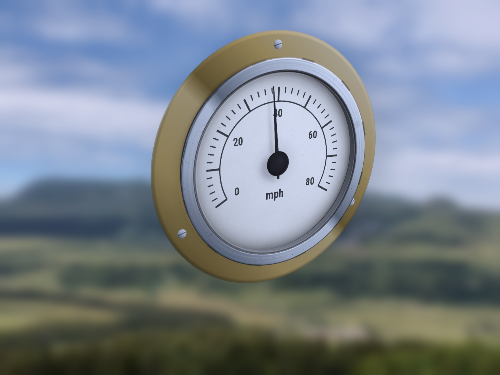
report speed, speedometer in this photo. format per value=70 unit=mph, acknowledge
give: value=38 unit=mph
